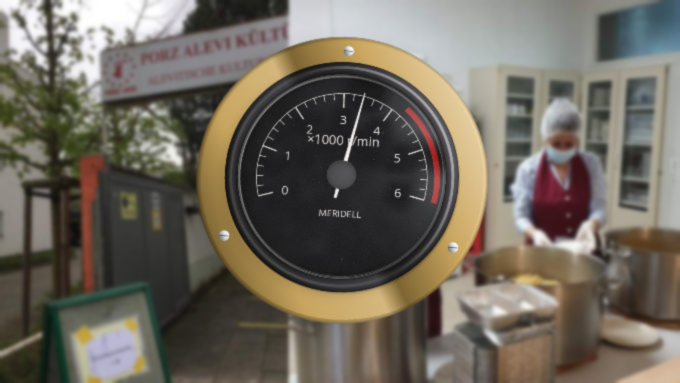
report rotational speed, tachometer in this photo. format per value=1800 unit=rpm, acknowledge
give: value=3400 unit=rpm
